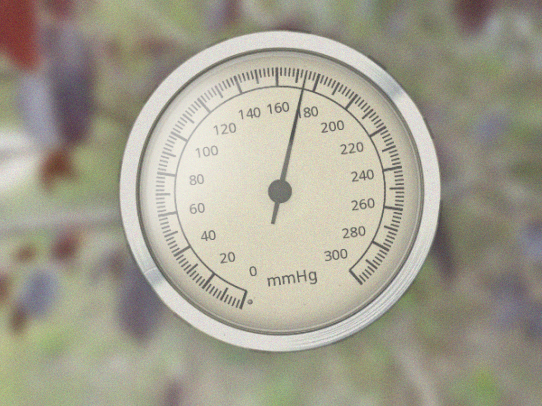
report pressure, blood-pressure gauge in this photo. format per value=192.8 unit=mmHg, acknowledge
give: value=174 unit=mmHg
